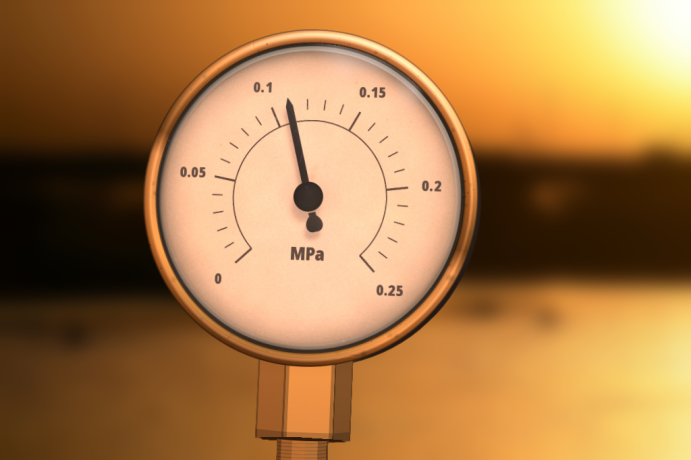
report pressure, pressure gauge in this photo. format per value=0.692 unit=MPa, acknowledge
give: value=0.11 unit=MPa
